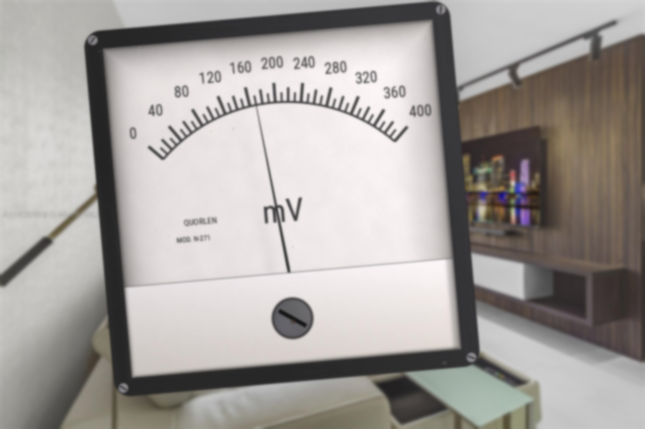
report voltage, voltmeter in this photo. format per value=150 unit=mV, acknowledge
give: value=170 unit=mV
